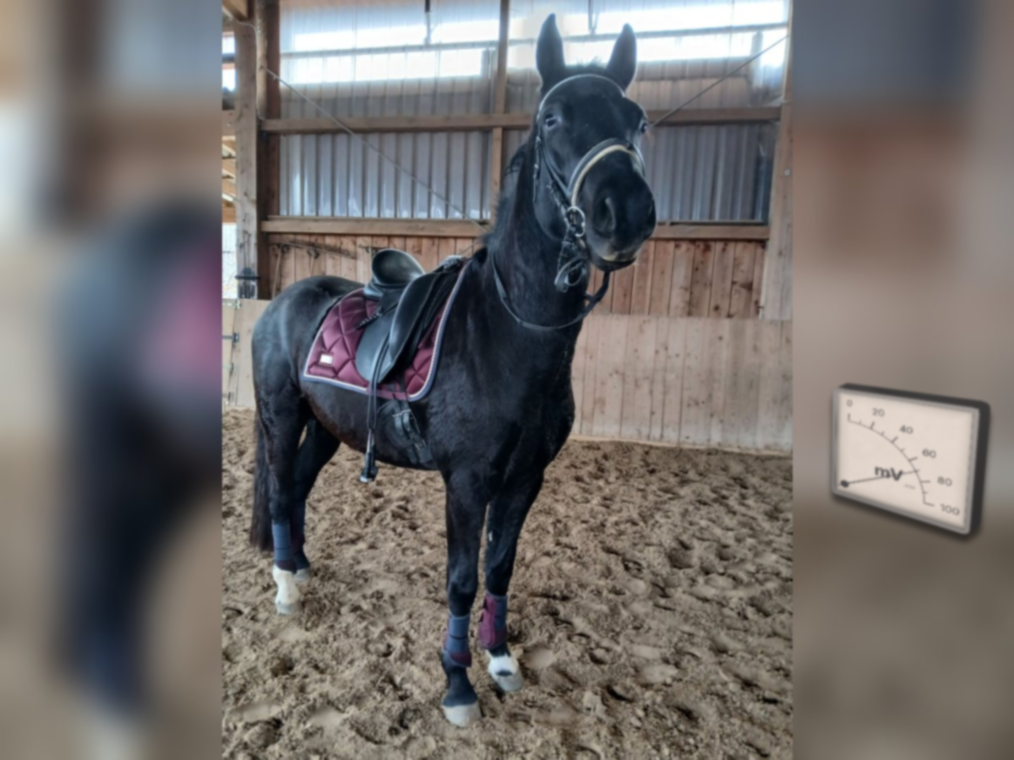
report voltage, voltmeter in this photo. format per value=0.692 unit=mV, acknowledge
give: value=70 unit=mV
